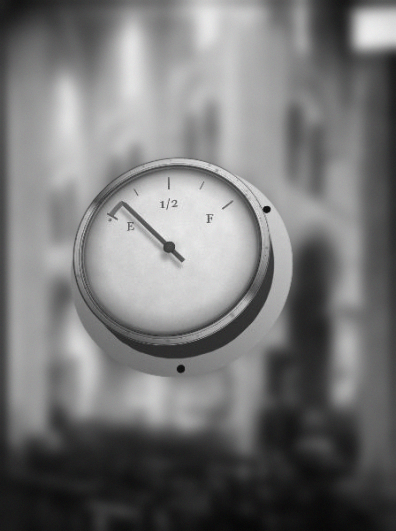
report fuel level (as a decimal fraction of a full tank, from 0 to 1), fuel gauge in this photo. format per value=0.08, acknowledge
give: value=0.125
